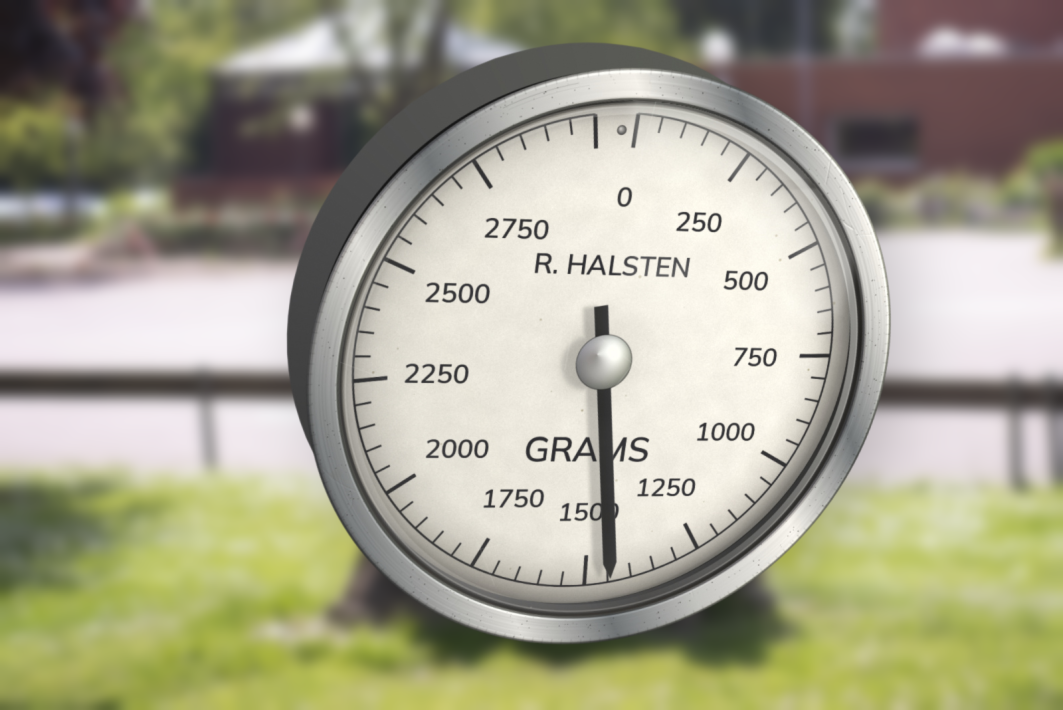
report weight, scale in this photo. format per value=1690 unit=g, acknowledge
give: value=1450 unit=g
